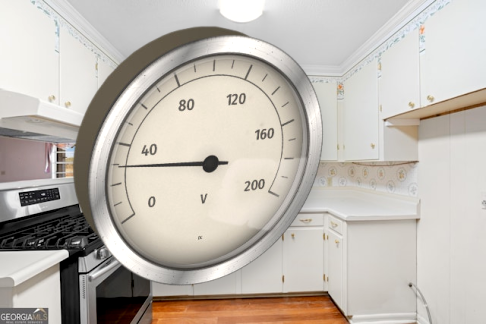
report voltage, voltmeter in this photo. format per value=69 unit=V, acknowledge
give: value=30 unit=V
